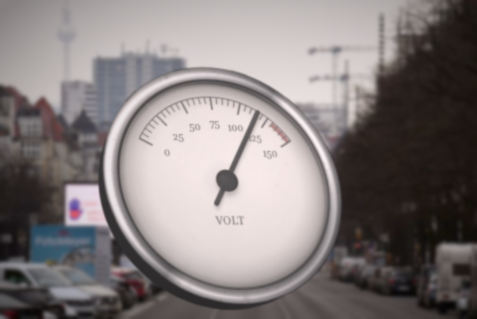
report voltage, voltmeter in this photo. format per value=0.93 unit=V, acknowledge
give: value=115 unit=V
